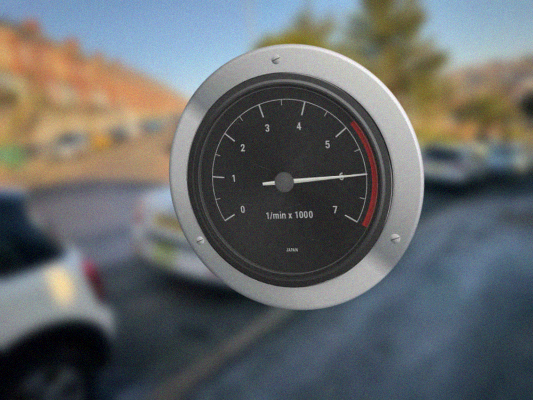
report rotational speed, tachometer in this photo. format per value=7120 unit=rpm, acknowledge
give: value=6000 unit=rpm
